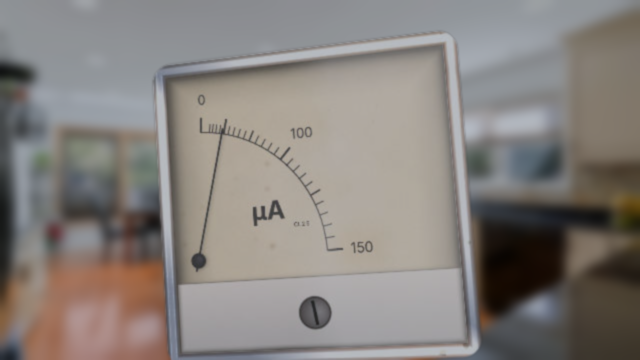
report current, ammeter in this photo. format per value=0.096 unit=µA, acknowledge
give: value=50 unit=µA
